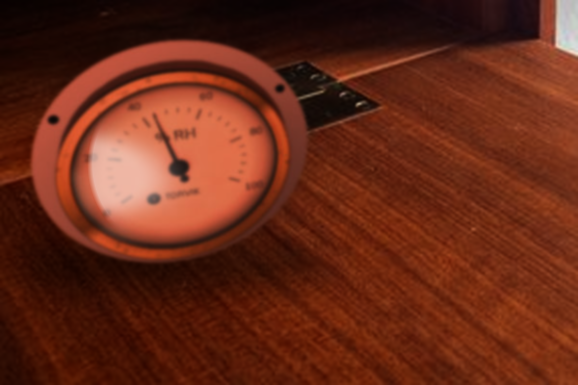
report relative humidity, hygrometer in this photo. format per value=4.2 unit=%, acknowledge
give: value=44 unit=%
